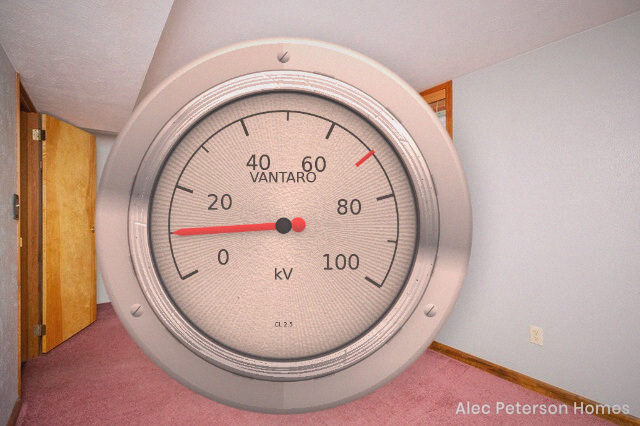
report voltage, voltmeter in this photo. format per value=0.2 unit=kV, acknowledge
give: value=10 unit=kV
